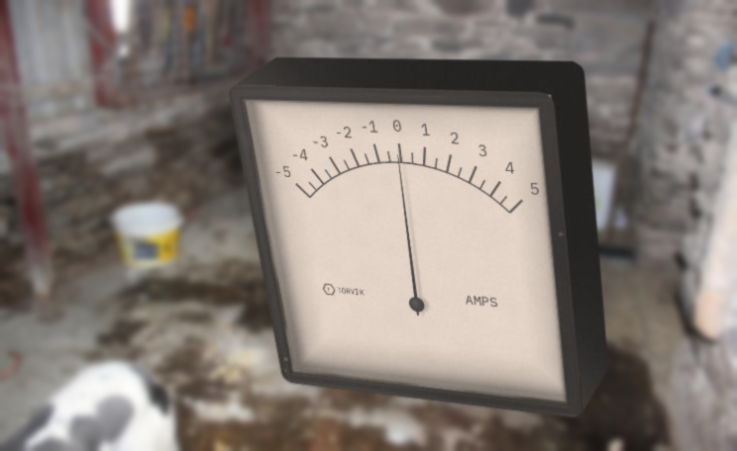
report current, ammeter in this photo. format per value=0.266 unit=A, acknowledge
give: value=0 unit=A
